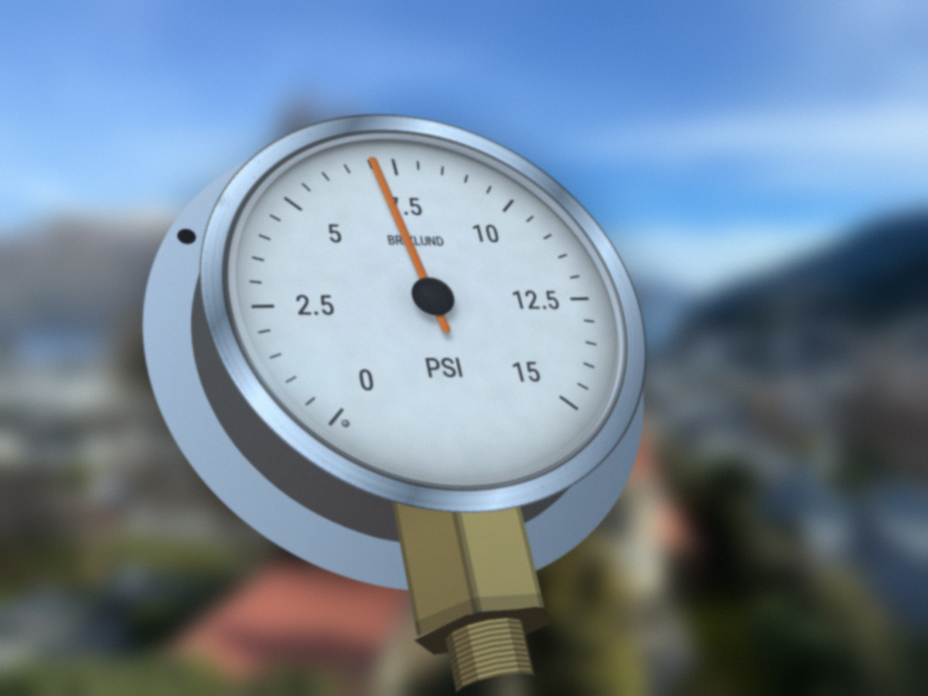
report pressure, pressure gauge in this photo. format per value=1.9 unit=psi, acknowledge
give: value=7 unit=psi
